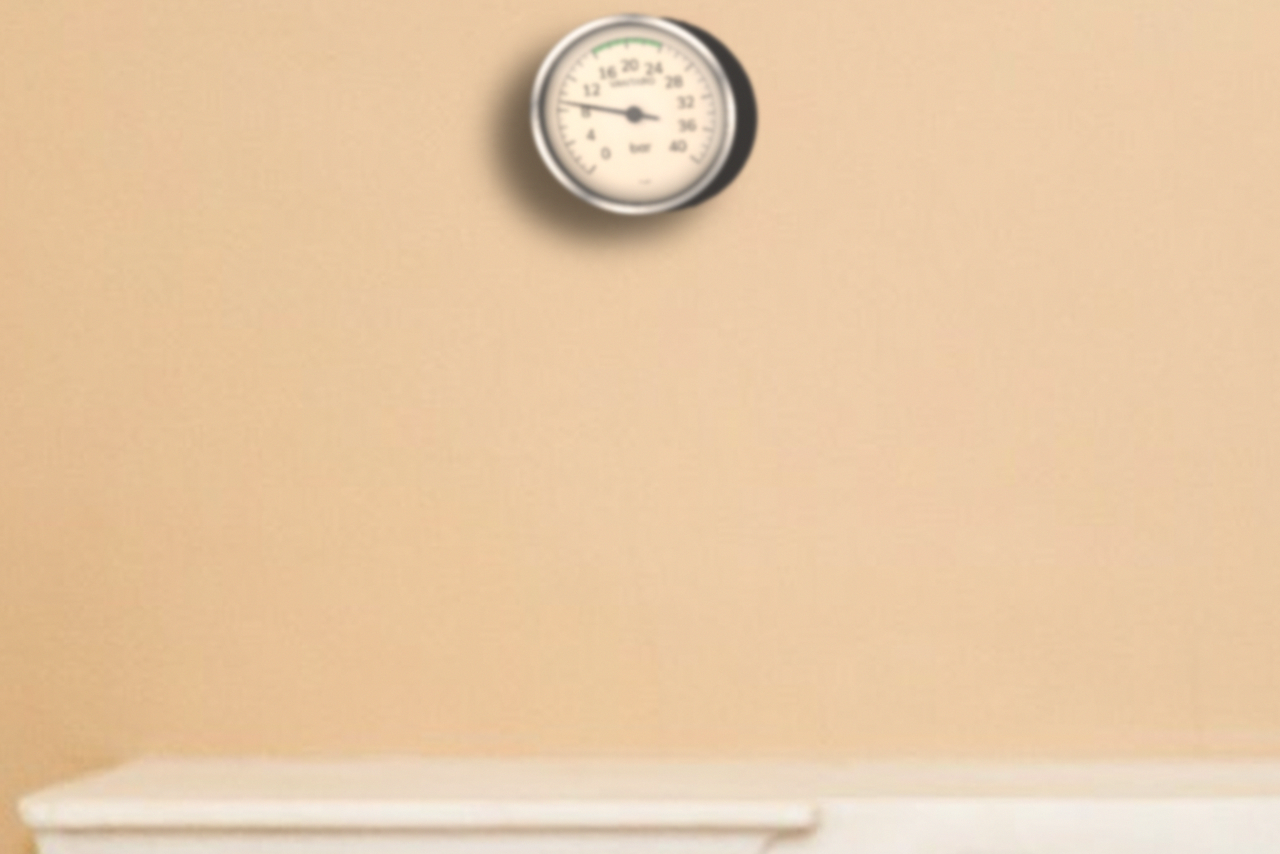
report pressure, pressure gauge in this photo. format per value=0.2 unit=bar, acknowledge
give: value=9 unit=bar
